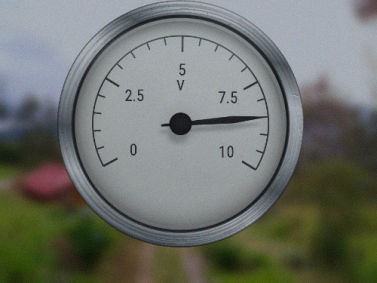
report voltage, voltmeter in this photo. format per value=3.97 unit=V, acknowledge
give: value=8.5 unit=V
